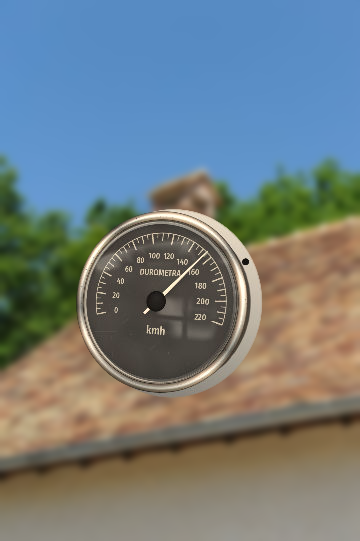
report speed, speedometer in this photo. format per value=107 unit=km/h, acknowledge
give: value=155 unit=km/h
